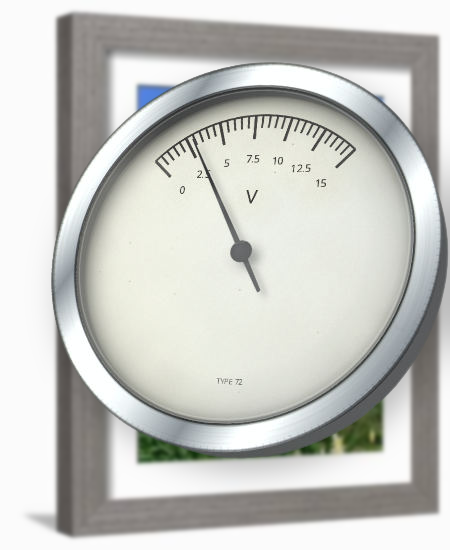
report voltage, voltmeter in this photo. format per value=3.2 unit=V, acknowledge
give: value=3 unit=V
